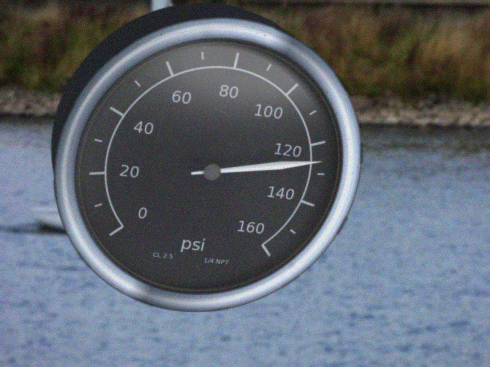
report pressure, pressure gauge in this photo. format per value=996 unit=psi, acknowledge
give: value=125 unit=psi
